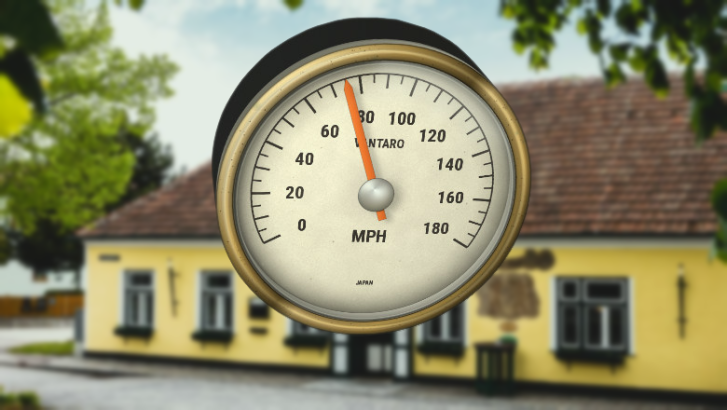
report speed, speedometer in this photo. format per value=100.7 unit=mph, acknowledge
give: value=75 unit=mph
